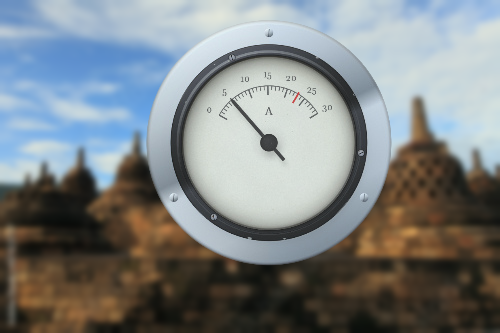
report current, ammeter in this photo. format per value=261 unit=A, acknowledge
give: value=5 unit=A
